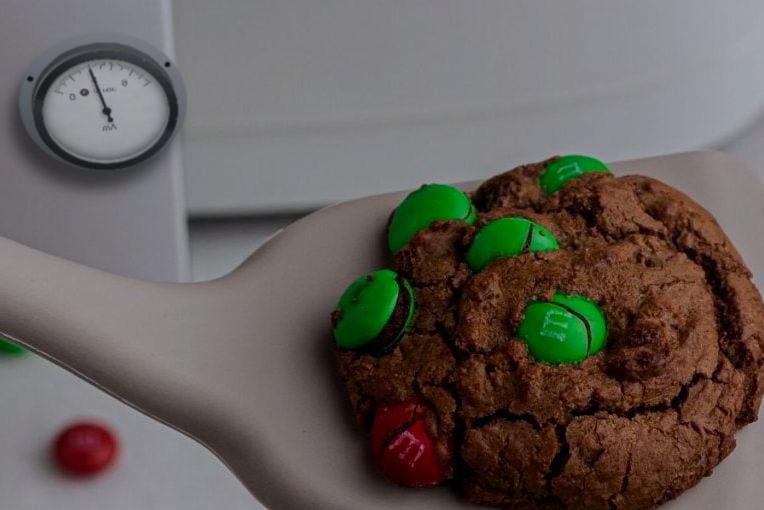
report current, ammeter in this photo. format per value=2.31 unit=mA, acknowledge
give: value=4 unit=mA
